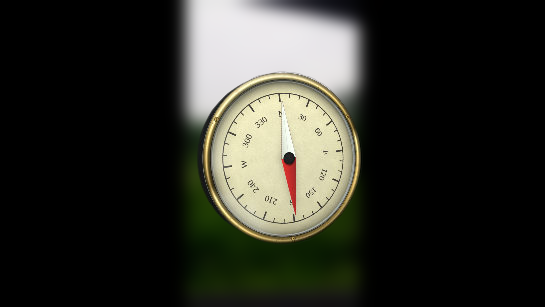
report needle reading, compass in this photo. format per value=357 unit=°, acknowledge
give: value=180 unit=°
